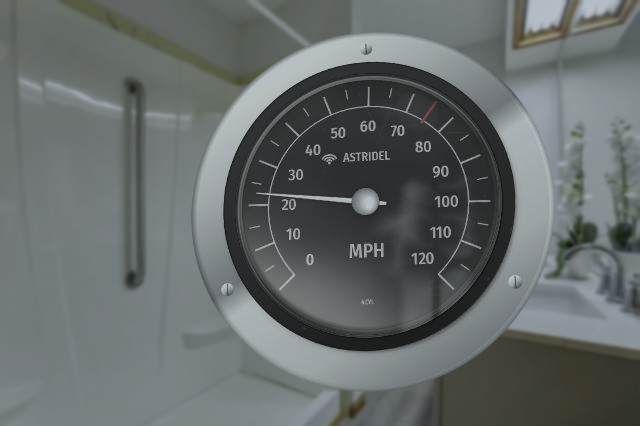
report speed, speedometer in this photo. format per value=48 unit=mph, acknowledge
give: value=22.5 unit=mph
